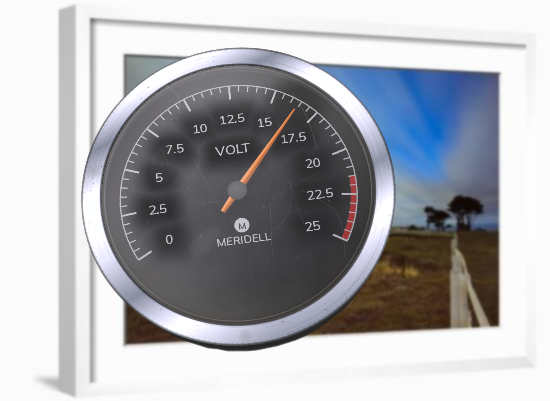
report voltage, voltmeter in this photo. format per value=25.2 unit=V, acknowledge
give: value=16.5 unit=V
